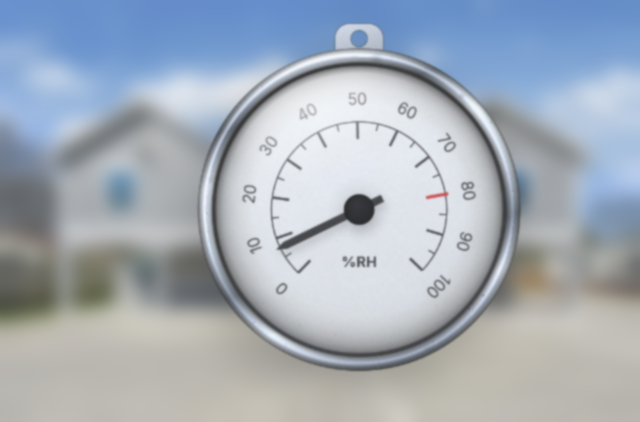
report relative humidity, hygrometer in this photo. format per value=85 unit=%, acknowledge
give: value=7.5 unit=%
